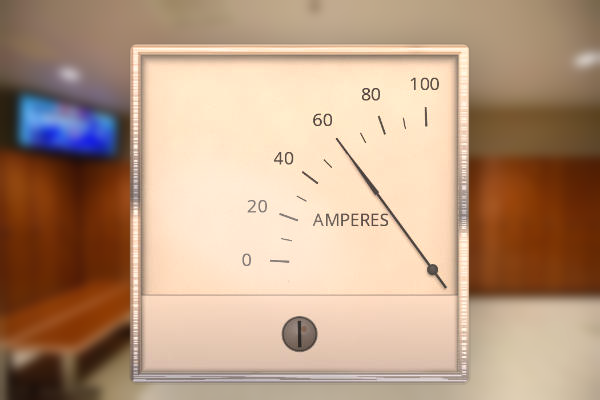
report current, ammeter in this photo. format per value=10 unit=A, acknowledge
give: value=60 unit=A
